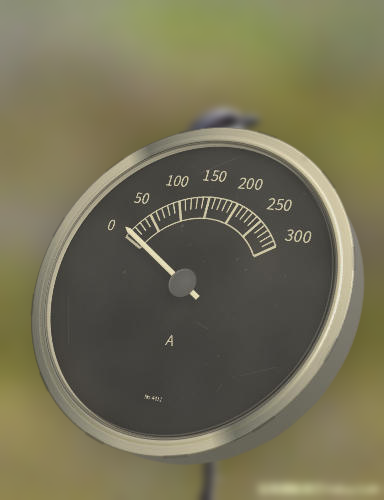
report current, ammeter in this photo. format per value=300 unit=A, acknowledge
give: value=10 unit=A
